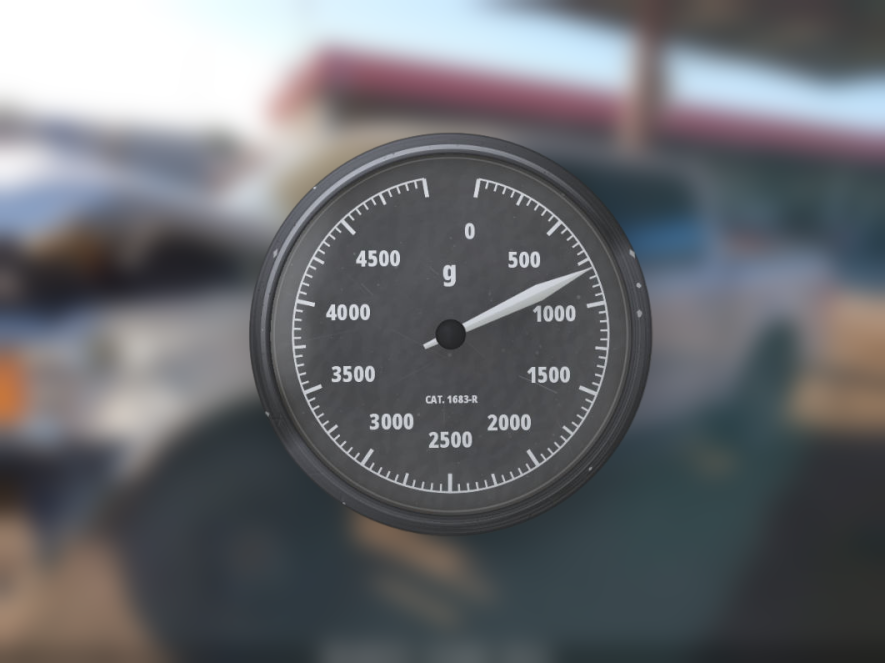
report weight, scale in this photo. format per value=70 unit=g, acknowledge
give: value=800 unit=g
